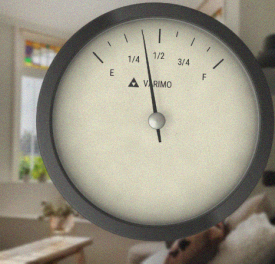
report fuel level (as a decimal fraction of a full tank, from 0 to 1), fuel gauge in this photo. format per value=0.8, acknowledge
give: value=0.375
